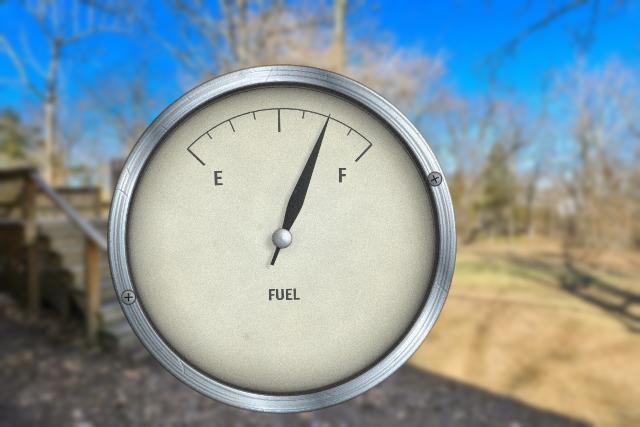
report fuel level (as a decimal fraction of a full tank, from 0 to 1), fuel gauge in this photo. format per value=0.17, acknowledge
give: value=0.75
